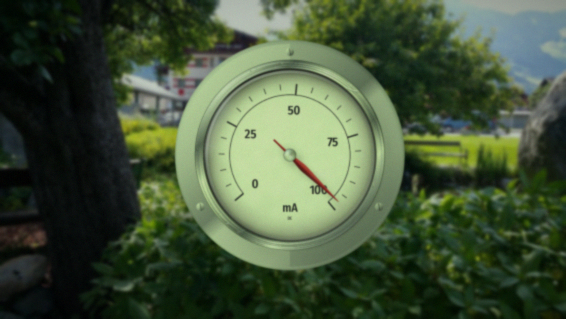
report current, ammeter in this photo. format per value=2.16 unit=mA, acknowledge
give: value=97.5 unit=mA
